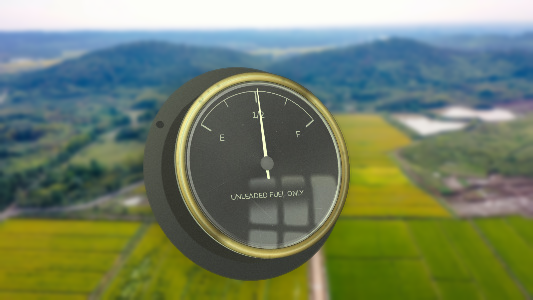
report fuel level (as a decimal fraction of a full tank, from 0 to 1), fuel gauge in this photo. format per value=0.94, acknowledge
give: value=0.5
